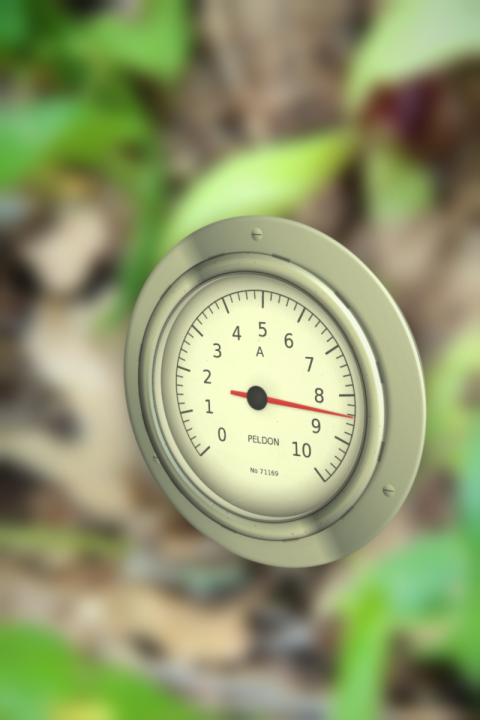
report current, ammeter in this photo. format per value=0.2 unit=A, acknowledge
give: value=8.4 unit=A
